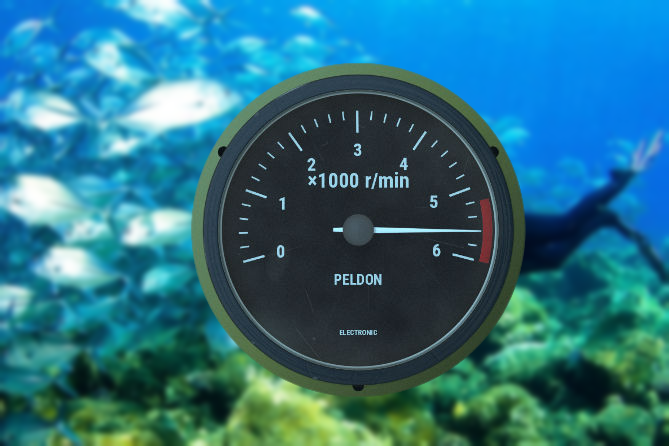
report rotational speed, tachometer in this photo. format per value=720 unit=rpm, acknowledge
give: value=5600 unit=rpm
